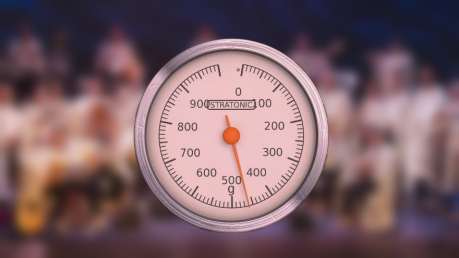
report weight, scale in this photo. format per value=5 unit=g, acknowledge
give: value=460 unit=g
